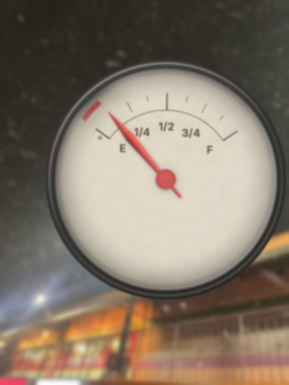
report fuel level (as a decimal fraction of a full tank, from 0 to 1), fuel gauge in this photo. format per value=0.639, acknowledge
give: value=0.125
